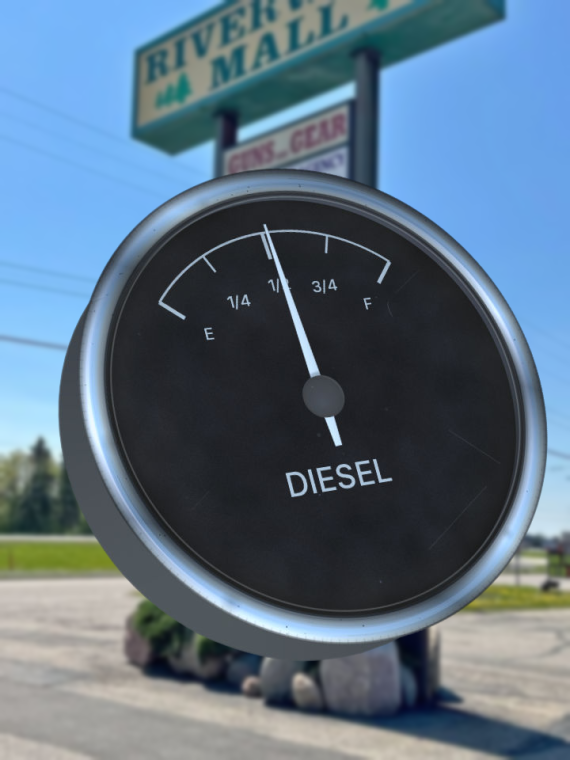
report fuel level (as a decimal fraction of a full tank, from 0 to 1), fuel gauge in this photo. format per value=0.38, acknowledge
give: value=0.5
